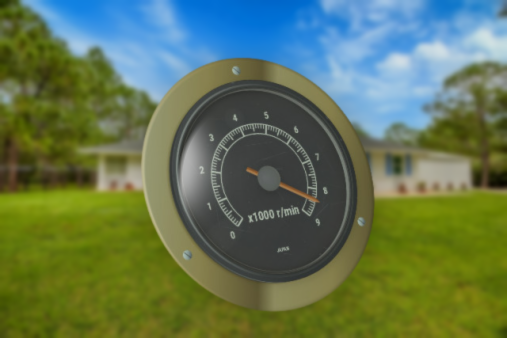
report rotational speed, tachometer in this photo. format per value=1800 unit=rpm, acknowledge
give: value=8500 unit=rpm
